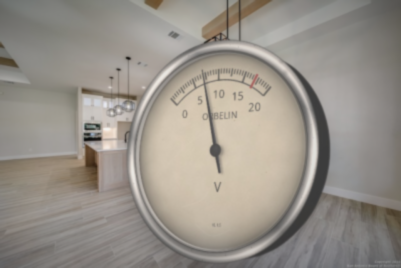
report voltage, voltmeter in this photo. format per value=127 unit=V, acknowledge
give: value=7.5 unit=V
